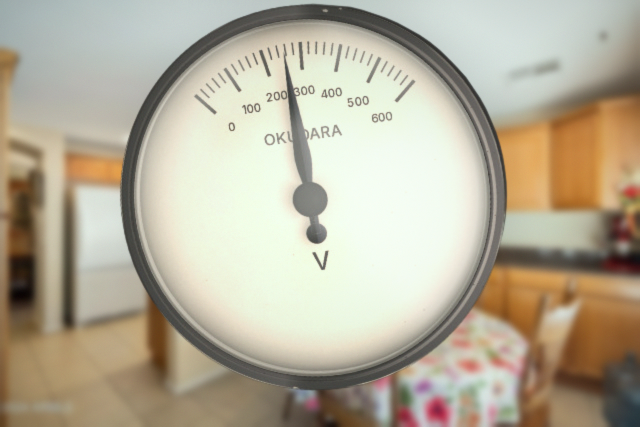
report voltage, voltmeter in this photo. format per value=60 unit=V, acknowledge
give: value=260 unit=V
